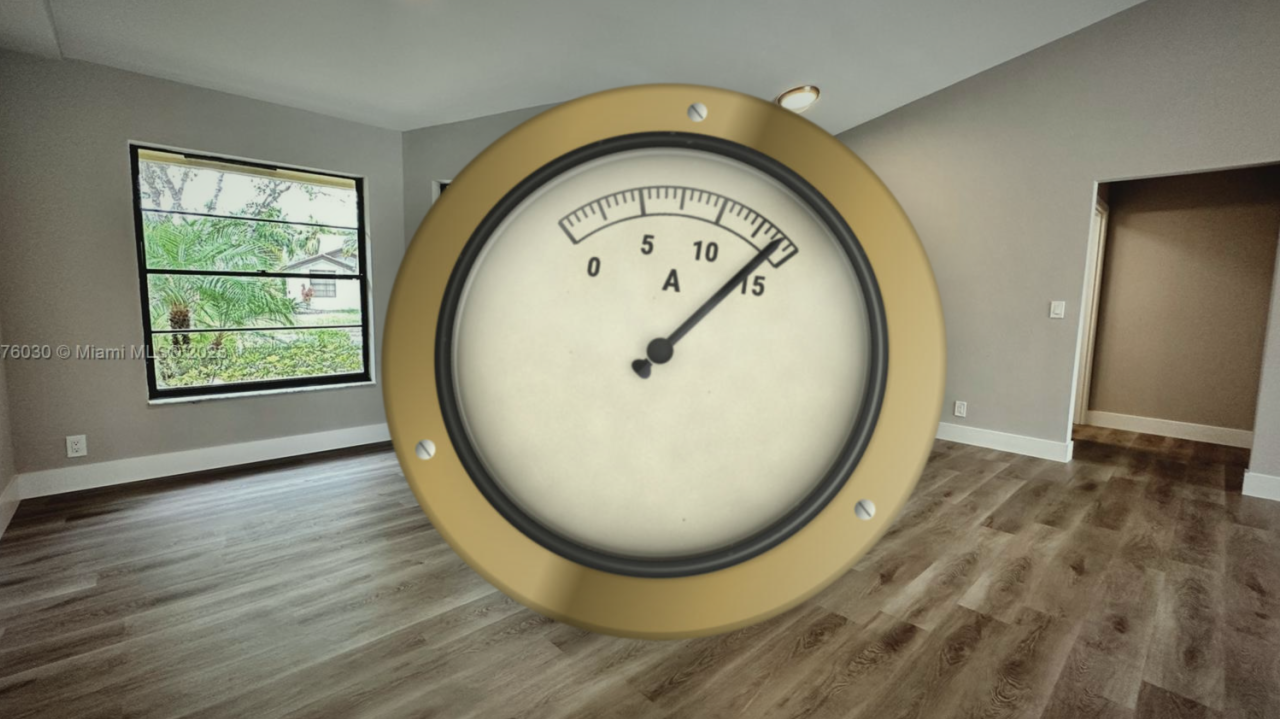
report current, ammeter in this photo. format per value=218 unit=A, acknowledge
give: value=14 unit=A
